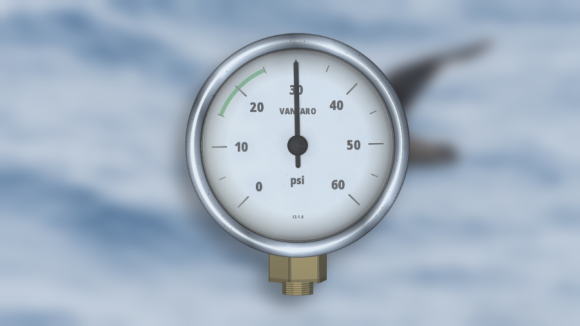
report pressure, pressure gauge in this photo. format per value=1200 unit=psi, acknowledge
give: value=30 unit=psi
